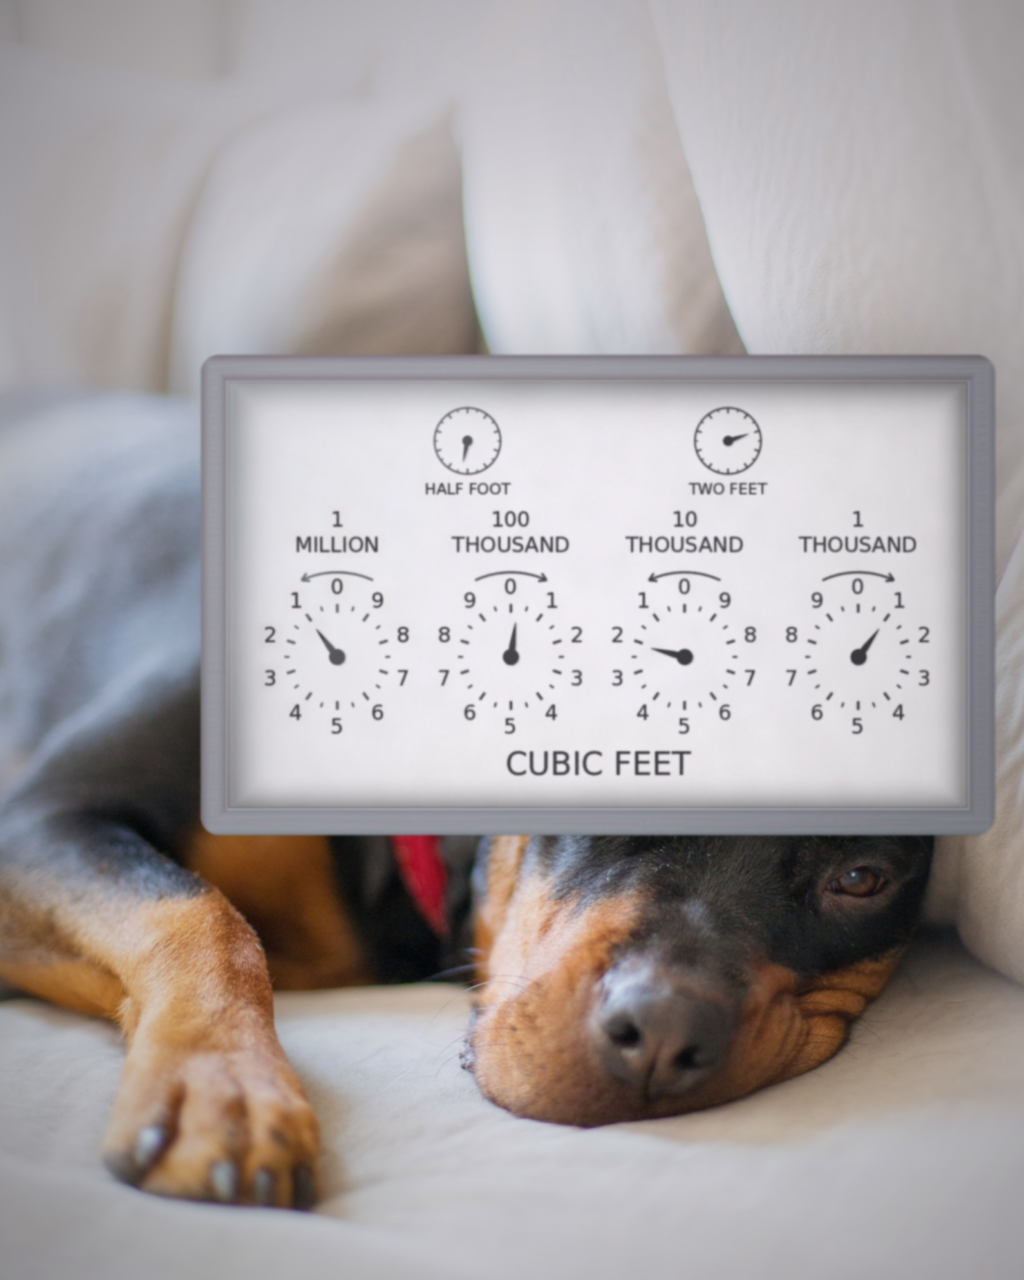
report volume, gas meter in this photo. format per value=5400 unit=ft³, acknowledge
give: value=102100 unit=ft³
